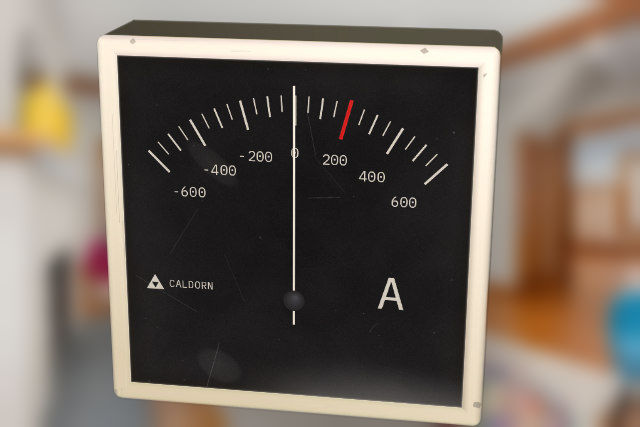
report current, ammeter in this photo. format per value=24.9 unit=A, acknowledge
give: value=0 unit=A
